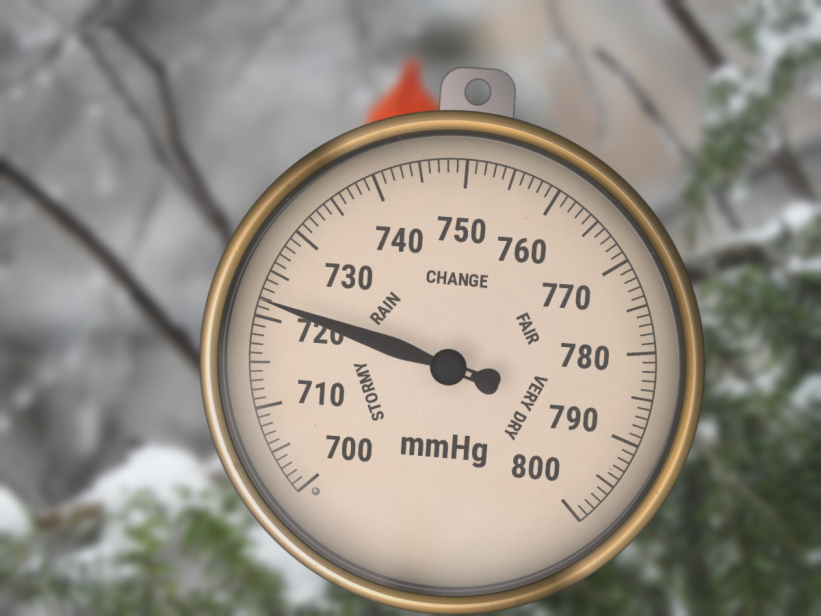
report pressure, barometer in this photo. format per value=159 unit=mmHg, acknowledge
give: value=722 unit=mmHg
